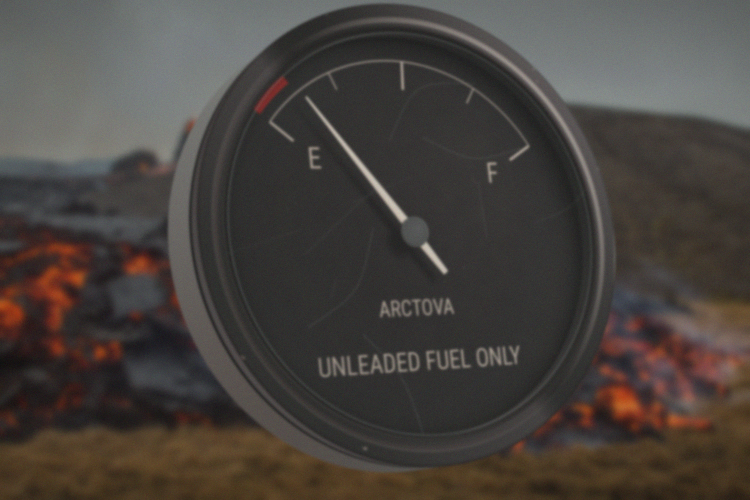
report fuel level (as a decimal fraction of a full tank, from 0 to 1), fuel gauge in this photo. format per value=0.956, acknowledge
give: value=0.125
